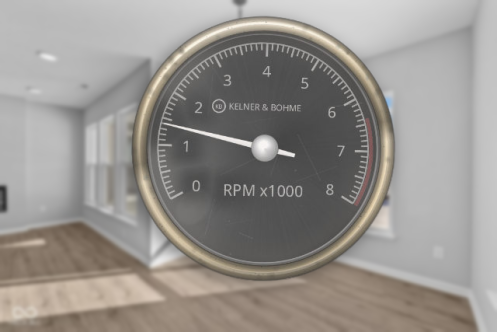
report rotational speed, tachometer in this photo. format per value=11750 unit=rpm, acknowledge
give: value=1400 unit=rpm
